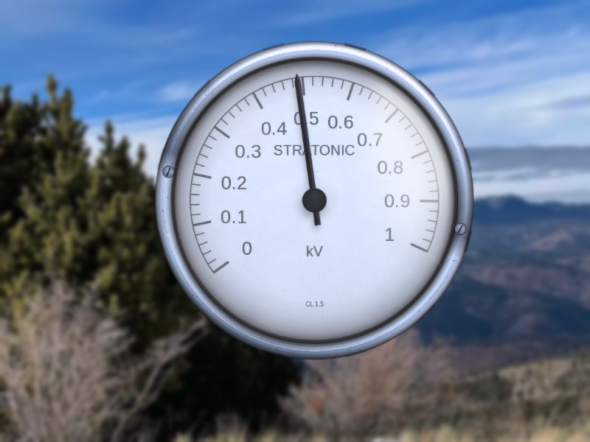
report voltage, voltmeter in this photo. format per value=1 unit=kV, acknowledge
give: value=0.49 unit=kV
